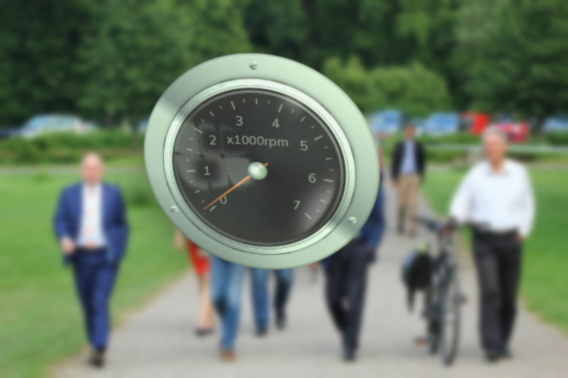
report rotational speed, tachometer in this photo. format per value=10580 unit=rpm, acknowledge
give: value=125 unit=rpm
